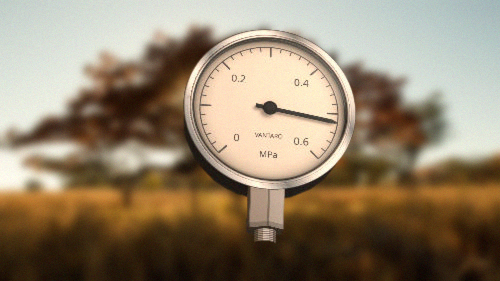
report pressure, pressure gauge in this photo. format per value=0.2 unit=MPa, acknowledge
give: value=0.52 unit=MPa
